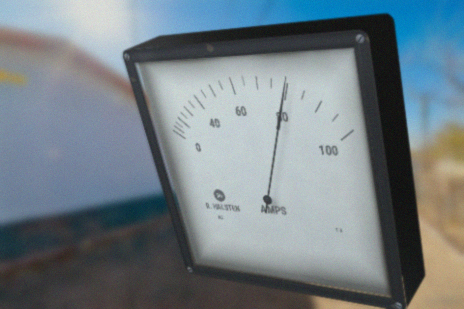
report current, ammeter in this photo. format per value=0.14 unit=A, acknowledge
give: value=80 unit=A
